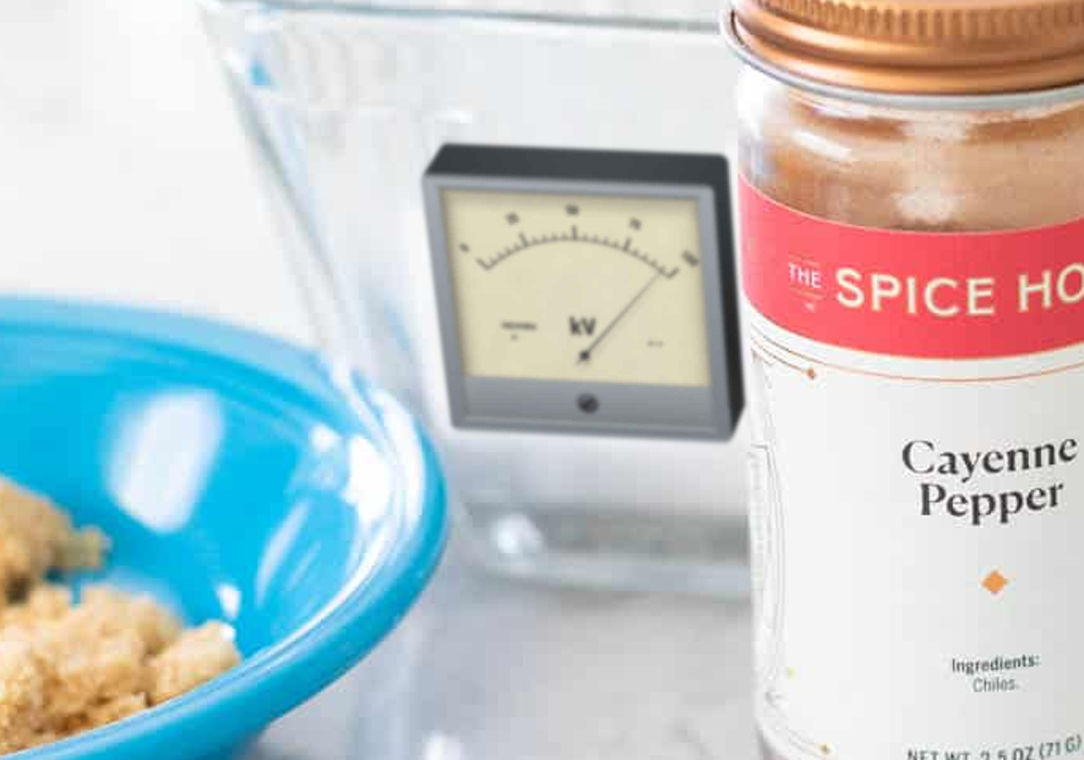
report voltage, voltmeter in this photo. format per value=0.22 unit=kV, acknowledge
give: value=95 unit=kV
